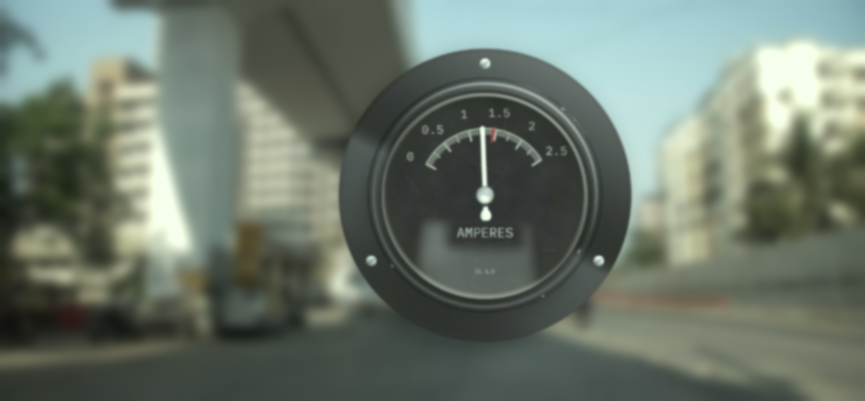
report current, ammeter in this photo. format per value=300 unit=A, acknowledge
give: value=1.25 unit=A
